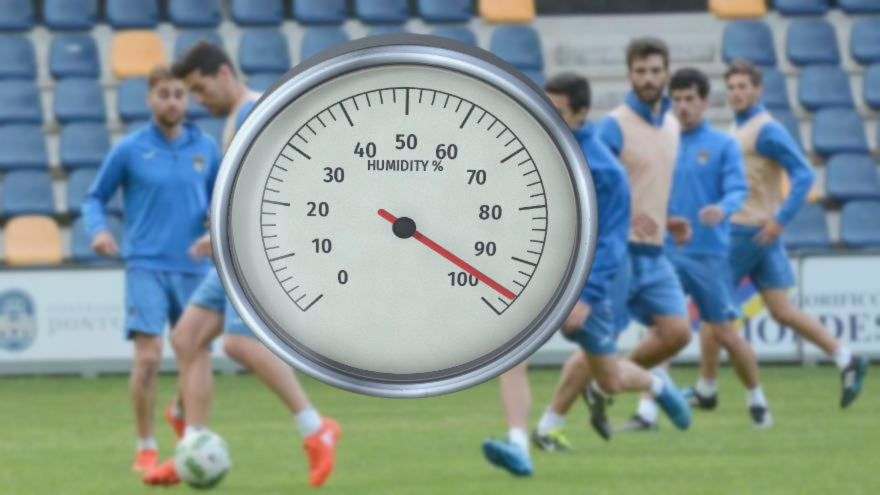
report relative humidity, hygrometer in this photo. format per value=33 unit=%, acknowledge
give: value=96 unit=%
